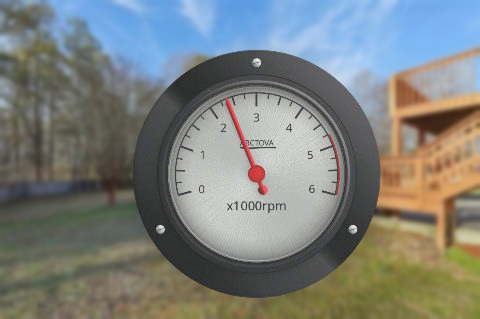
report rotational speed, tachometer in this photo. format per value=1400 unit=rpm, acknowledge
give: value=2375 unit=rpm
